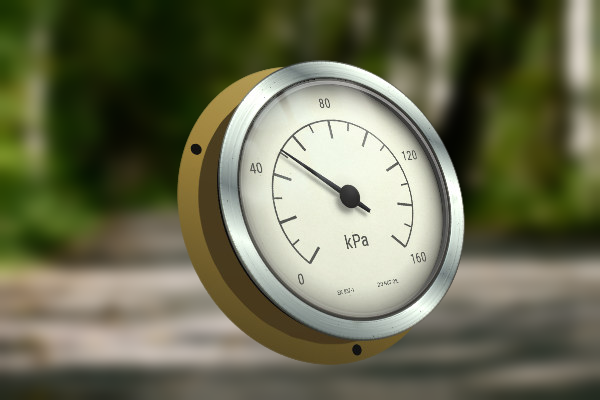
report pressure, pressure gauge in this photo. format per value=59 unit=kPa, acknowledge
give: value=50 unit=kPa
